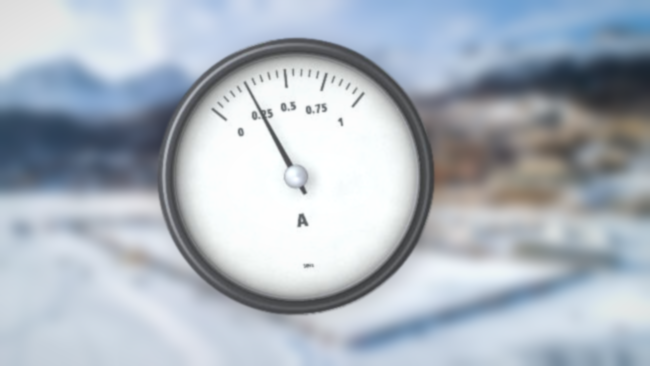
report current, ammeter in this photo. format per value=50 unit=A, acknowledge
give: value=0.25 unit=A
